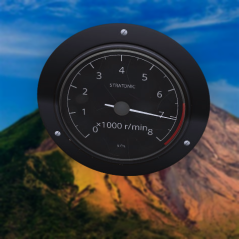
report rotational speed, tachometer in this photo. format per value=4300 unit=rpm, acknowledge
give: value=7000 unit=rpm
